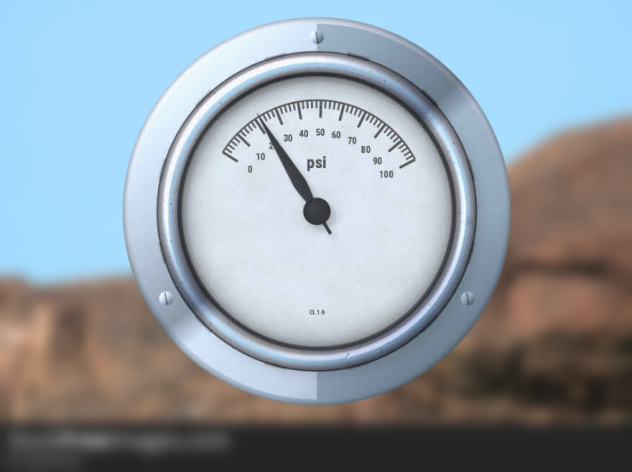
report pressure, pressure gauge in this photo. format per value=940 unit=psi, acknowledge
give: value=22 unit=psi
